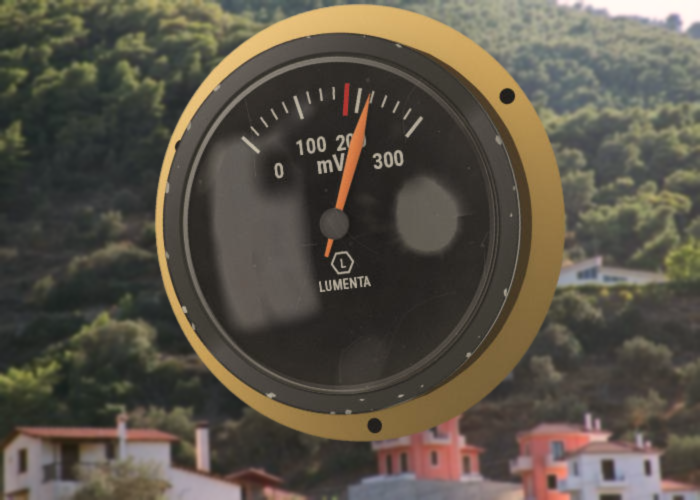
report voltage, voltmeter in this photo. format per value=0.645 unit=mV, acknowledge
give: value=220 unit=mV
